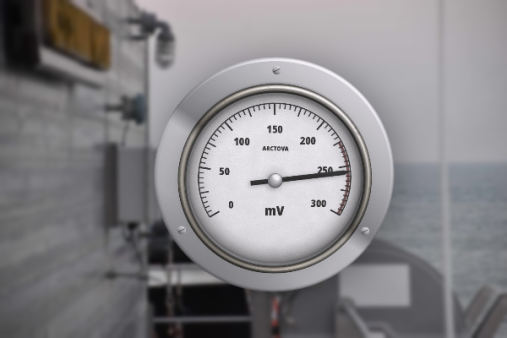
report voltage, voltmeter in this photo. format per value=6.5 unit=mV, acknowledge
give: value=255 unit=mV
